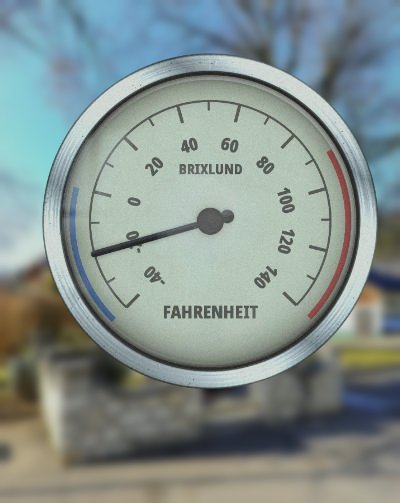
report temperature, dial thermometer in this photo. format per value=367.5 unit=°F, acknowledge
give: value=-20 unit=°F
